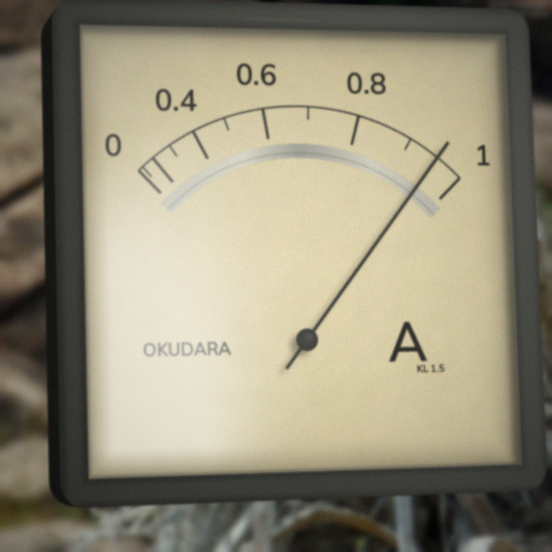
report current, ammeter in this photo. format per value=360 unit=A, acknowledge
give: value=0.95 unit=A
